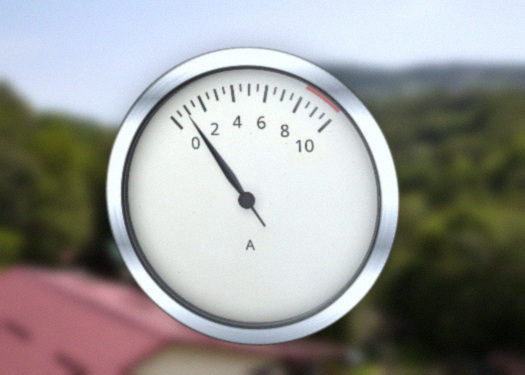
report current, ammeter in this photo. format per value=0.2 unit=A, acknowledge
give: value=1 unit=A
